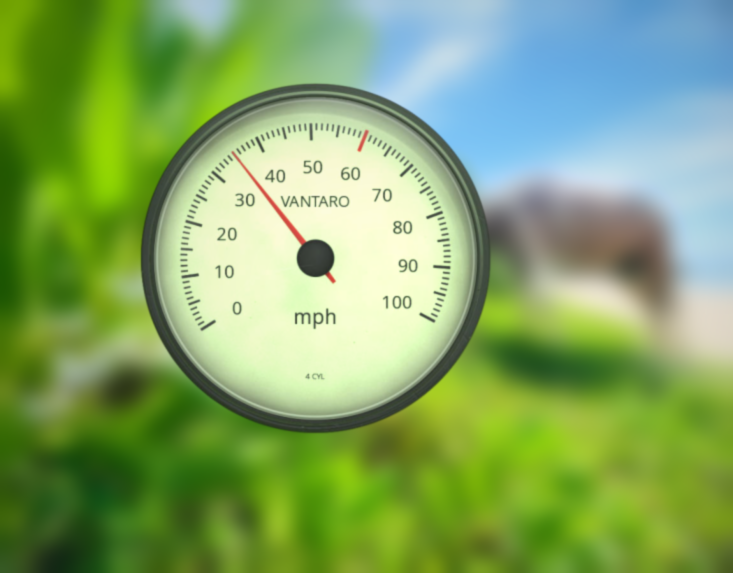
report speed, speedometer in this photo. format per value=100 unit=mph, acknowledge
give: value=35 unit=mph
